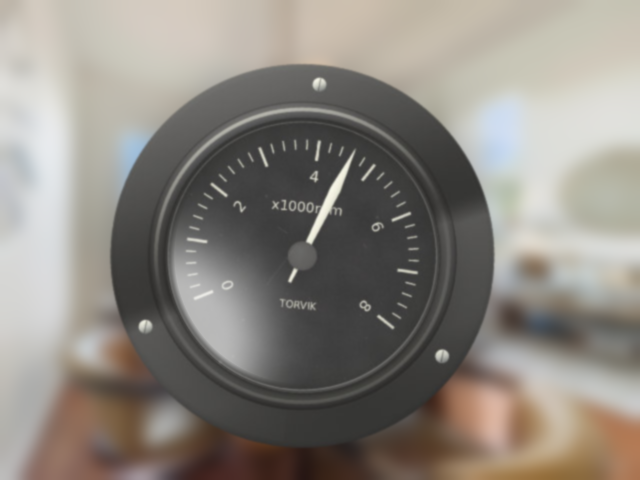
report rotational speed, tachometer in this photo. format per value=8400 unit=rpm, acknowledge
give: value=4600 unit=rpm
